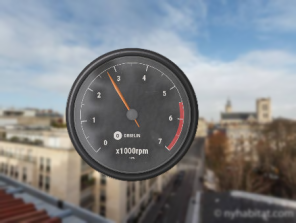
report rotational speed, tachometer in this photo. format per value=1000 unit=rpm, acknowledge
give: value=2750 unit=rpm
